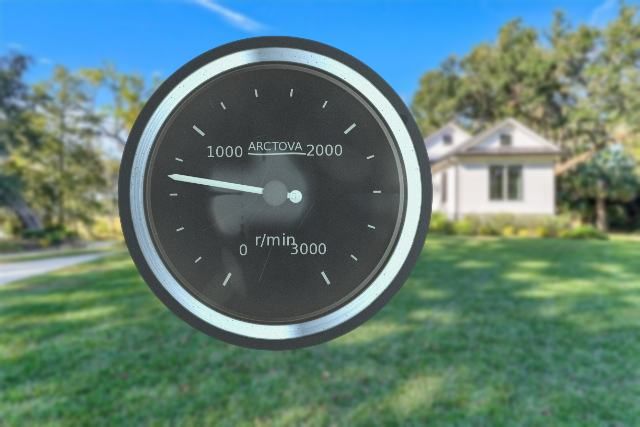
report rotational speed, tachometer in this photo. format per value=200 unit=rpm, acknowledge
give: value=700 unit=rpm
